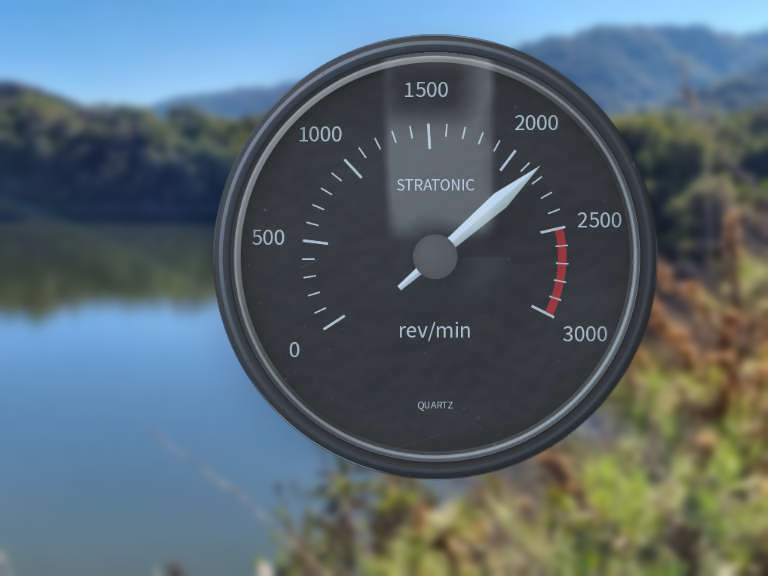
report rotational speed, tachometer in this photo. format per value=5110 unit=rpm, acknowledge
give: value=2150 unit=rpm
